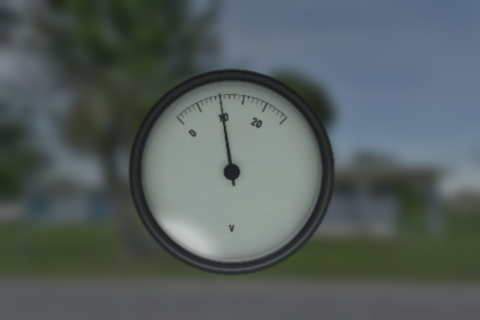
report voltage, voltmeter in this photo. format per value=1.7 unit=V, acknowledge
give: value=10 unit=V
